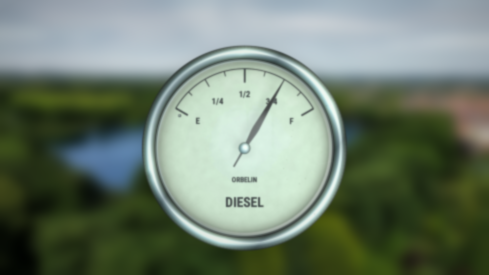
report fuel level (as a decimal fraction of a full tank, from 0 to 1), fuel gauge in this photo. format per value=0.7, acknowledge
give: value=0.75
